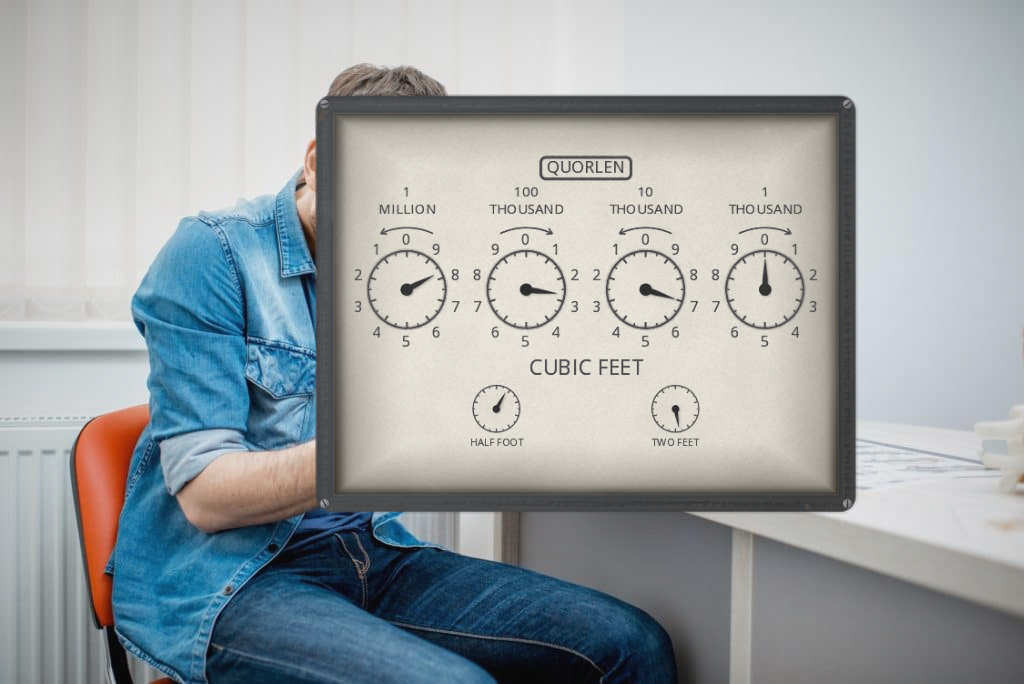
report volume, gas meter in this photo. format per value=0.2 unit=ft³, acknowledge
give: value=827000 unit=ft³
